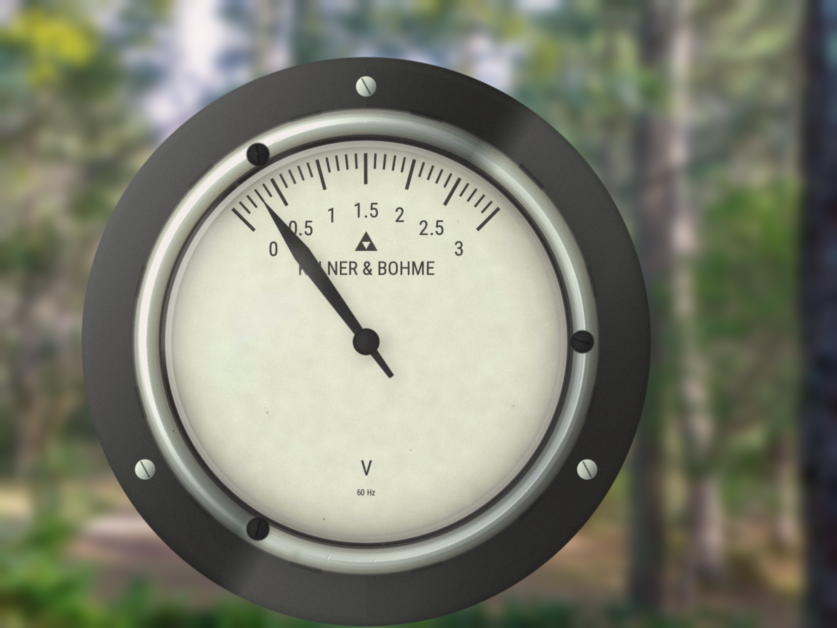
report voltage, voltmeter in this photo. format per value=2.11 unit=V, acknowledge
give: value=0.3 unit=V
